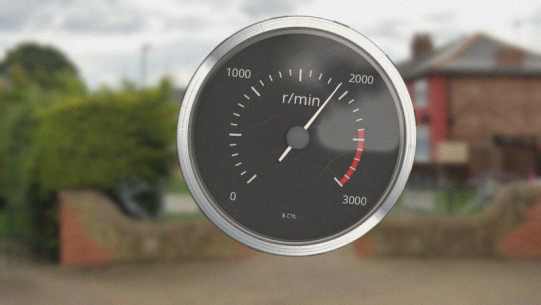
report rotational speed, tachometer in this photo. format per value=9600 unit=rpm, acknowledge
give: value=1900 unit=rpm
